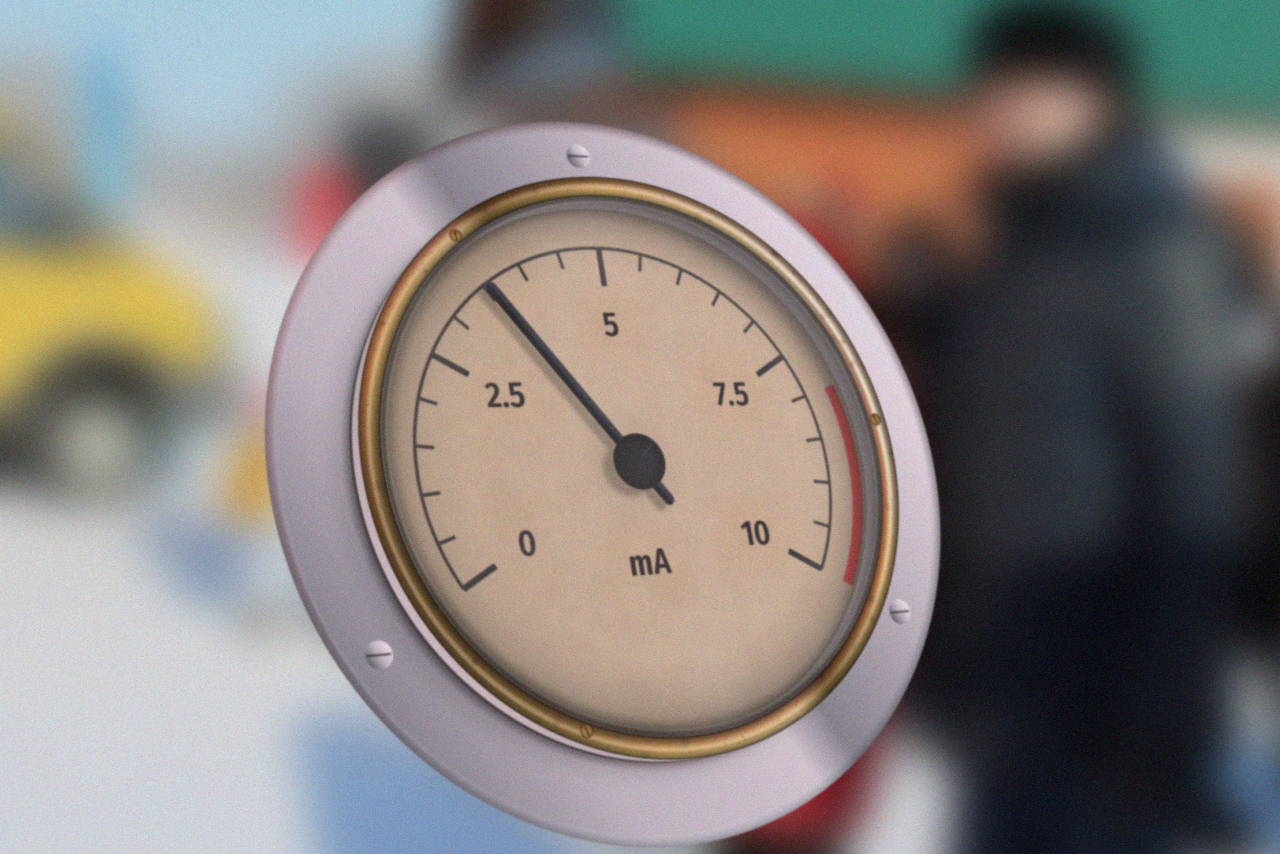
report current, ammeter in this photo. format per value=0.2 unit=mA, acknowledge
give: value=3.5 unit=mA
